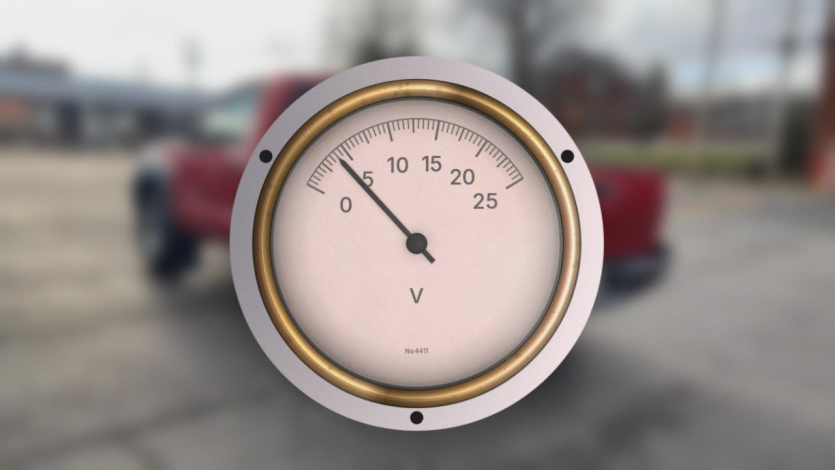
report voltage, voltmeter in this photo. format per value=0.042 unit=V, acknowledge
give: value=4 unit=V
